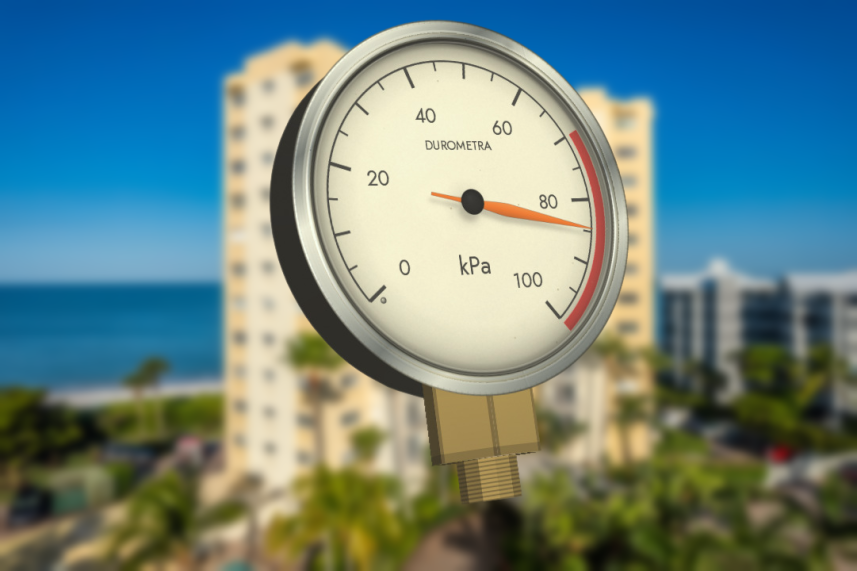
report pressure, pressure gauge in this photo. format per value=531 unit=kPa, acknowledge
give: value=85 unit=kPa
